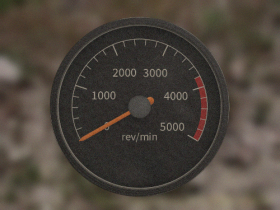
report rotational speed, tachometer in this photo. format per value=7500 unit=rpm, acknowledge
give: value=0 unit=rpm
